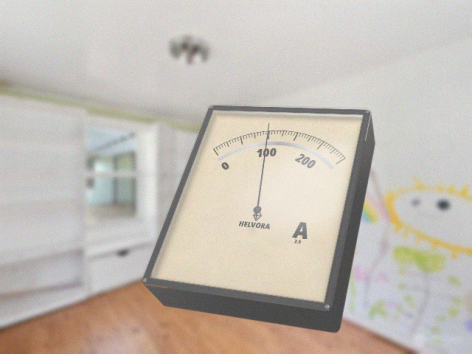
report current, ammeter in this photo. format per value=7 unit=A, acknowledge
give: value=100 unit=A
